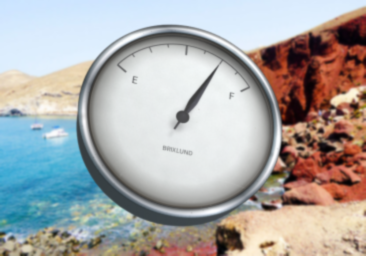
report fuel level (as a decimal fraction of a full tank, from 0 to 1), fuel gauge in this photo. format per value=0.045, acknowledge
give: value=0.75
